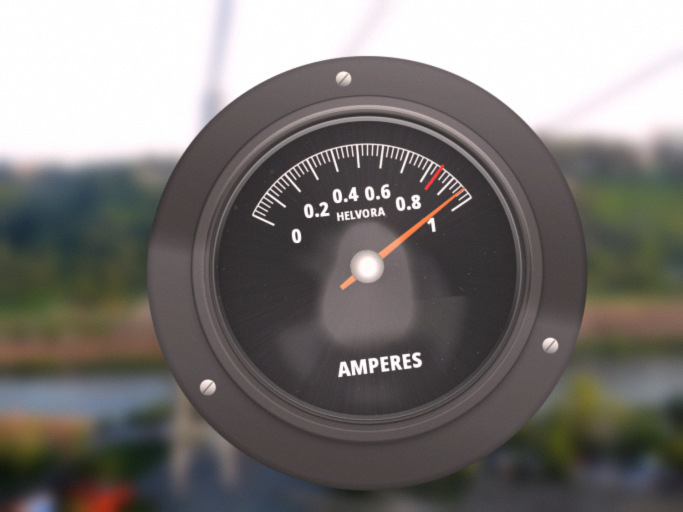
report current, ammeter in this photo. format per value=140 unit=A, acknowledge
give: value=0.96 unit=A
